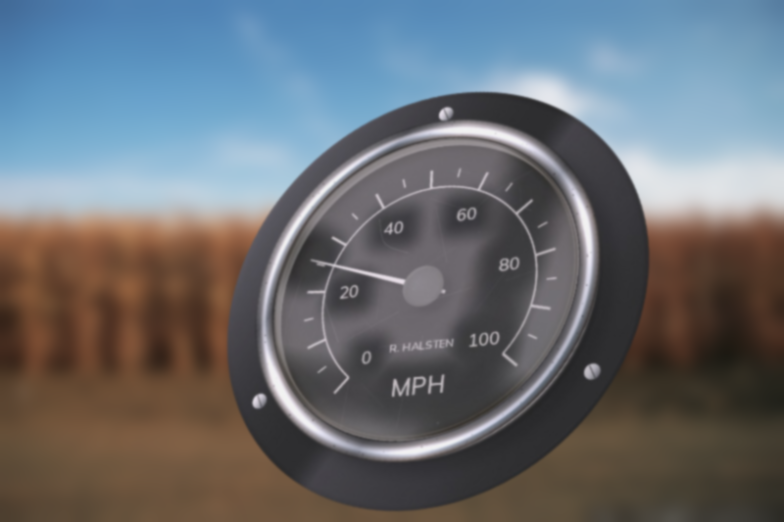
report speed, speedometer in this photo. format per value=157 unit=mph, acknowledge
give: value=25 unit=mph
